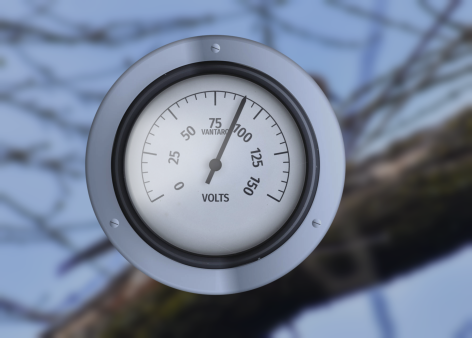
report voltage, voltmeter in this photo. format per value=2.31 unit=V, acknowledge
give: value=90 unit=V
